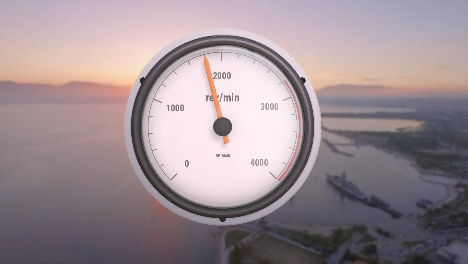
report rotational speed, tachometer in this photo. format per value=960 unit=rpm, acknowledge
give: value=1800 unit=rpm
